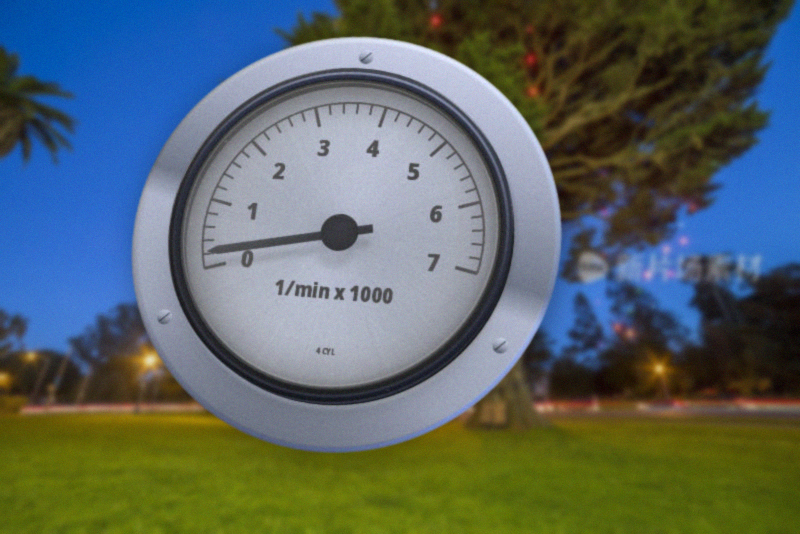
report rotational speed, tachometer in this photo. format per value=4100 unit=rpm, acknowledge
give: value=200 unit=rpm
